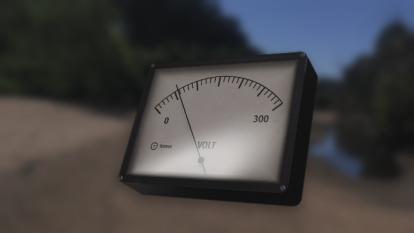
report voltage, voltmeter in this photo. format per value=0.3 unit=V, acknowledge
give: value=60 unit=V
